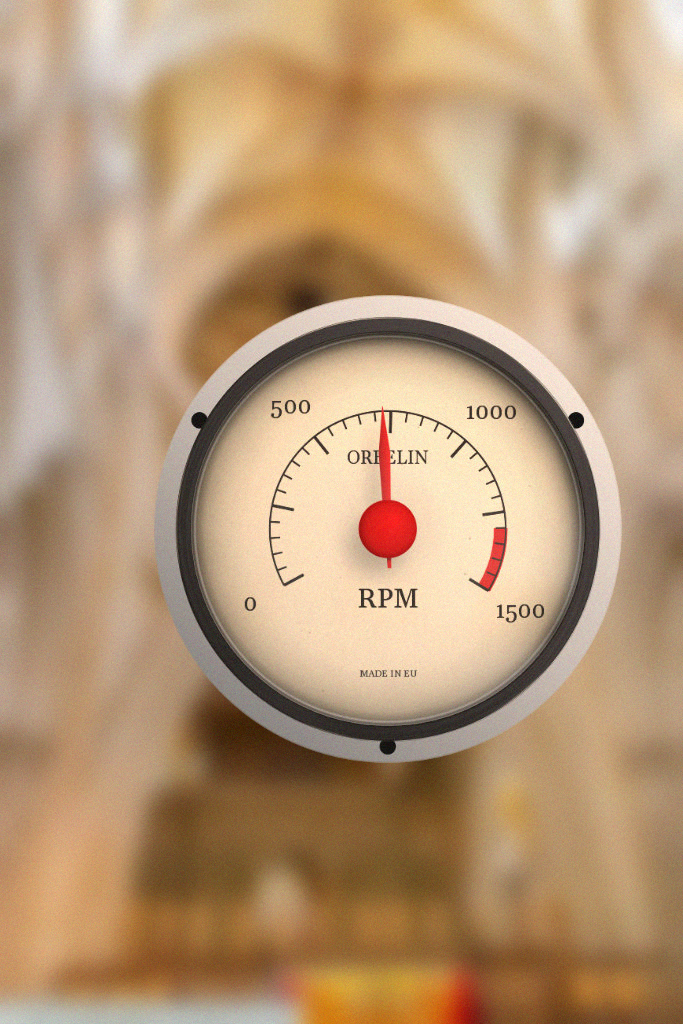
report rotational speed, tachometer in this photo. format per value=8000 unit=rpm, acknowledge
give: value=725 unit=rpm
